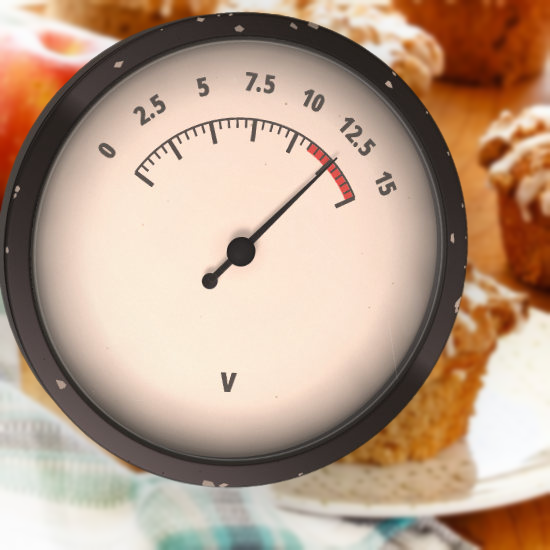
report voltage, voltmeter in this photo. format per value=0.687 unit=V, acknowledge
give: value=12.5 unit=V
